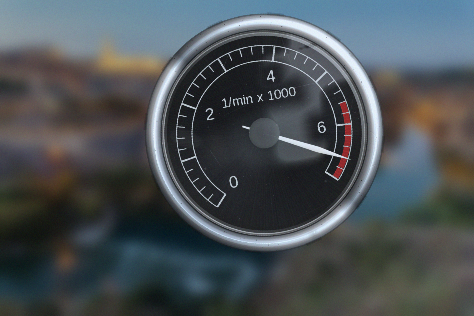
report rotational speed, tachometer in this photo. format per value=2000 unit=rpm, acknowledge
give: value=6600 unit=rpm
